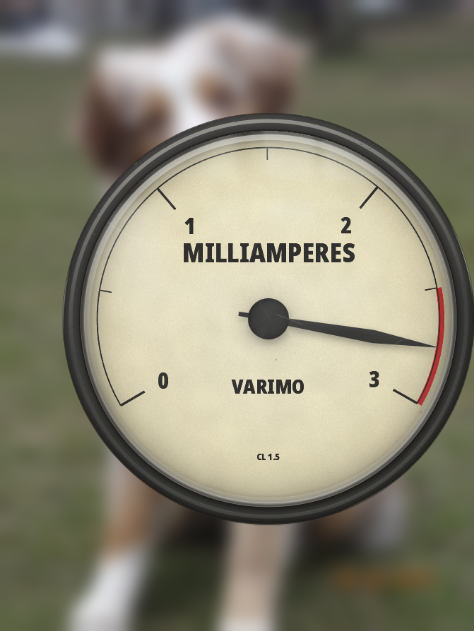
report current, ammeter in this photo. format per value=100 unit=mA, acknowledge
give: value=2.75 unit=mA
